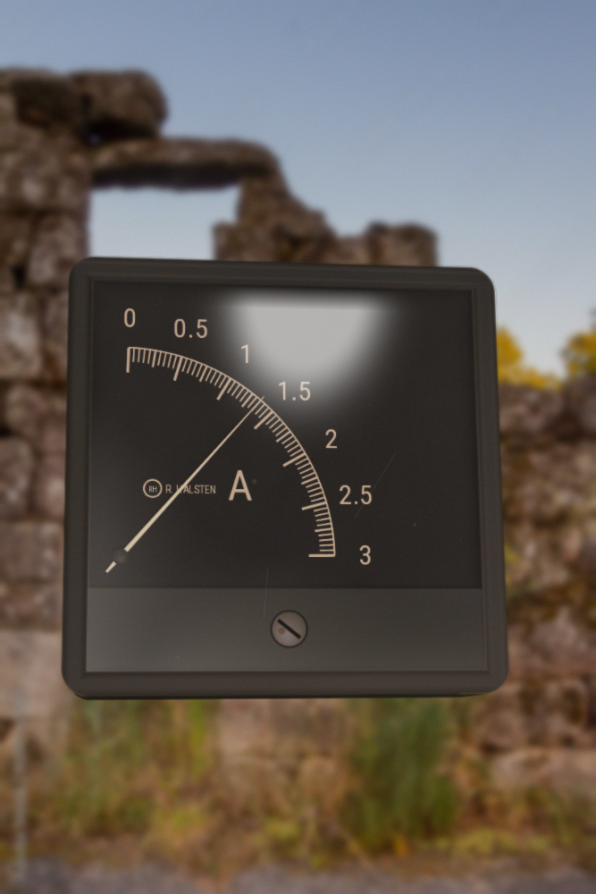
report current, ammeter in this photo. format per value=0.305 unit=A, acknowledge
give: value=1.35 unit=A
